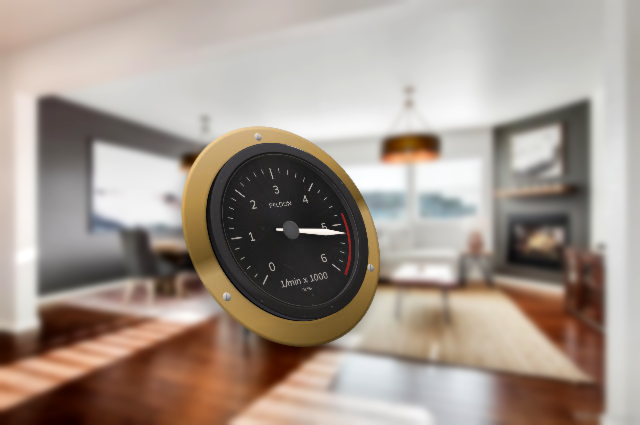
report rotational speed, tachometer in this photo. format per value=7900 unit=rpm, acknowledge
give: value=5200 unit=rpm
